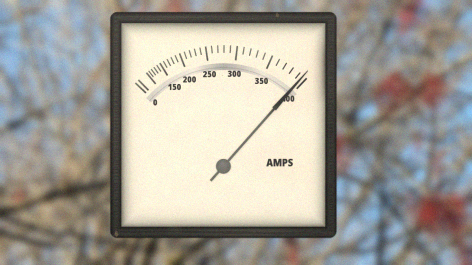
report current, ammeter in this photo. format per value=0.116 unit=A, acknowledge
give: value=395 unit=A
